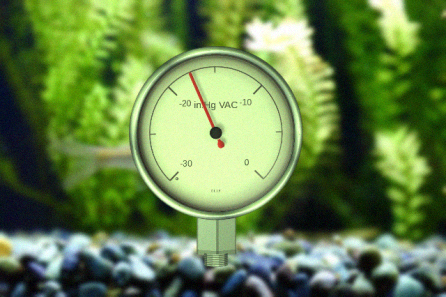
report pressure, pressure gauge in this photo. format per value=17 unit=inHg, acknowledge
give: value=-17.5 unit=inHg
